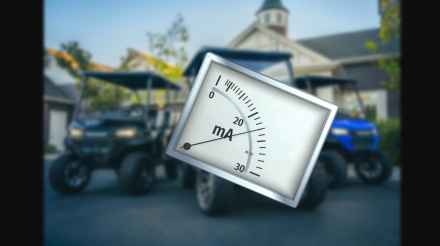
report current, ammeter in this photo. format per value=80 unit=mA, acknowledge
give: value=23 unit=mA
